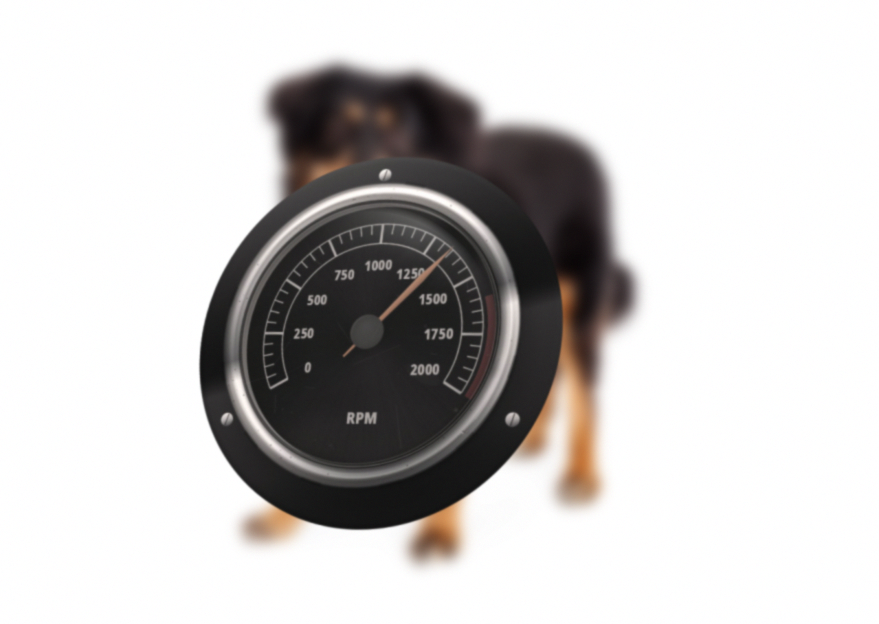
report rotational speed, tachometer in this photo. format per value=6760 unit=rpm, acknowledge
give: value=1350 unit=rpm
